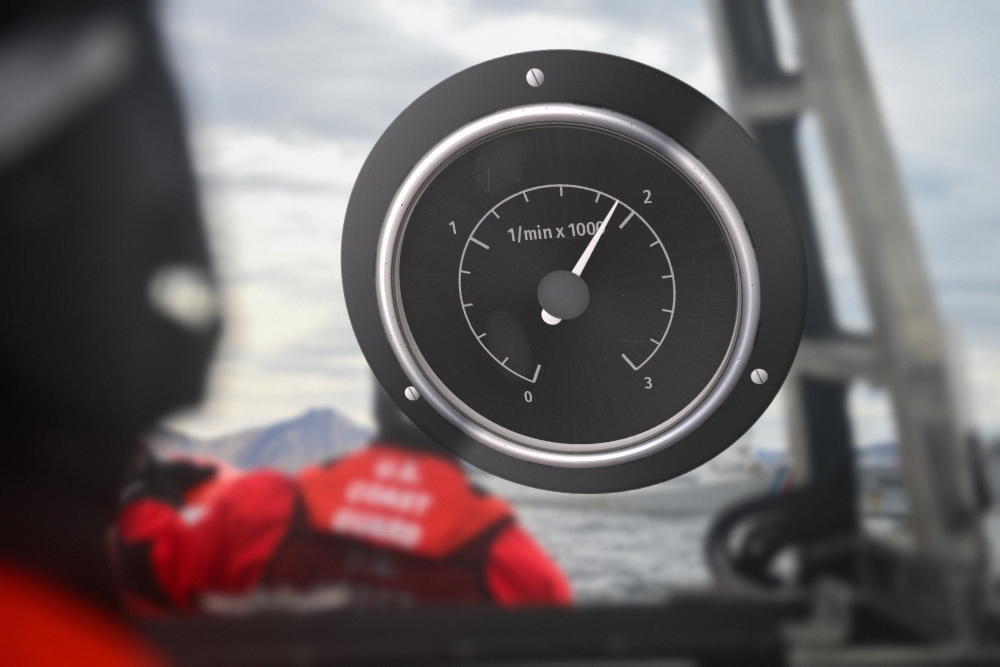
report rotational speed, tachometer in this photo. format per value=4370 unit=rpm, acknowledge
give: value=1900 unit=rpm
